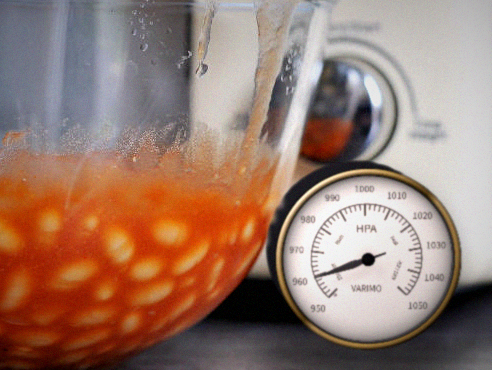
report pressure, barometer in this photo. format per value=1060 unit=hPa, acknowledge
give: value=960 unit=hPa
